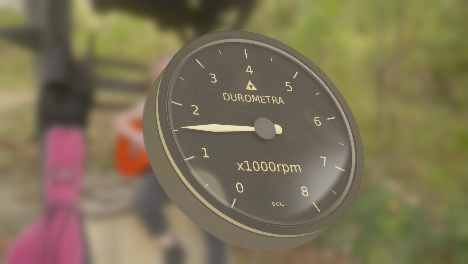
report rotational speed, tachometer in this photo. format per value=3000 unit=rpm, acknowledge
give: value=1500 unit=rpm
